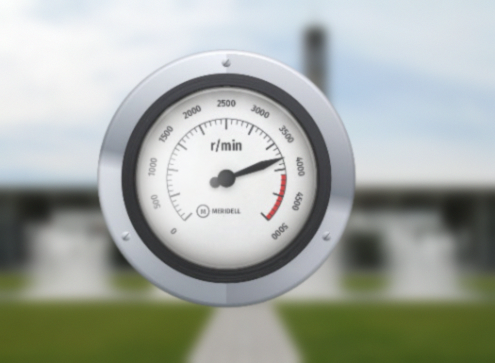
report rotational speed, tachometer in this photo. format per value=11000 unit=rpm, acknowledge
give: value=3800 unit=rpm
